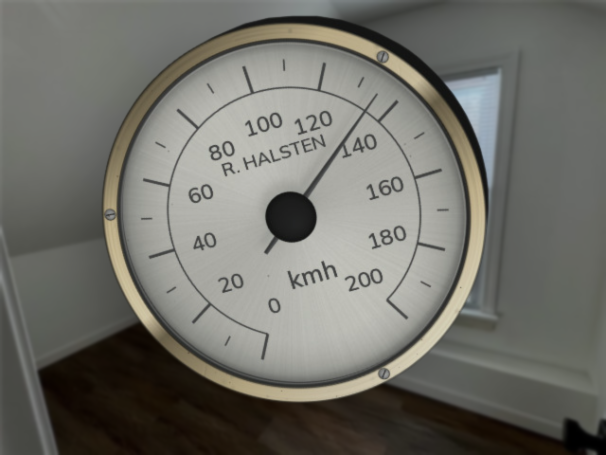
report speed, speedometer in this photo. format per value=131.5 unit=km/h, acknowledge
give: value=135 unit=km/h
